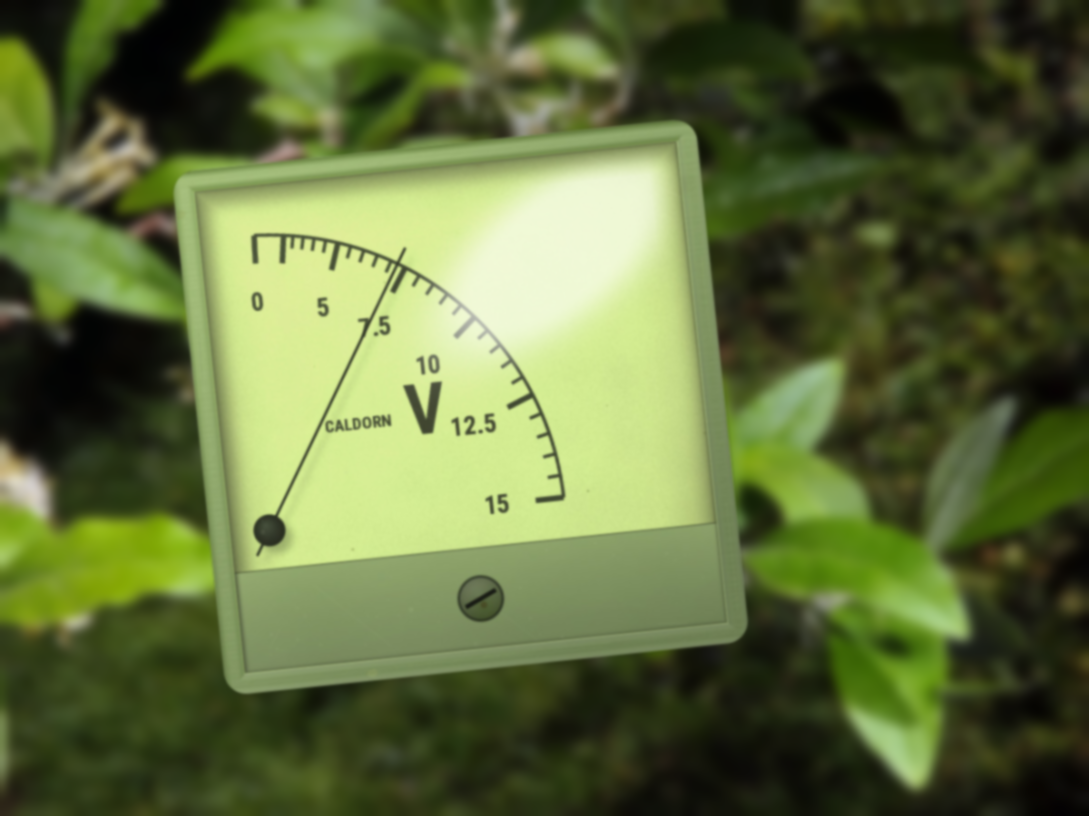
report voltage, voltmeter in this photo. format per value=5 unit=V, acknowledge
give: value=7.25 unit=V
